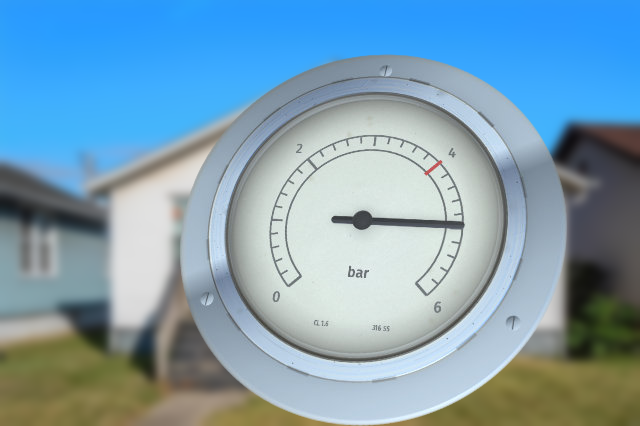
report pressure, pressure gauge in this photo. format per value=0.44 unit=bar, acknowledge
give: value=5 unit=bar
